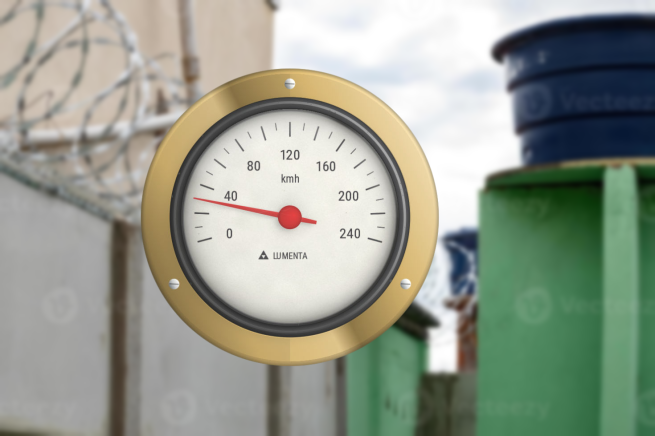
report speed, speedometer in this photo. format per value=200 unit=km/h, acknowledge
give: value=30 unit=km/h
